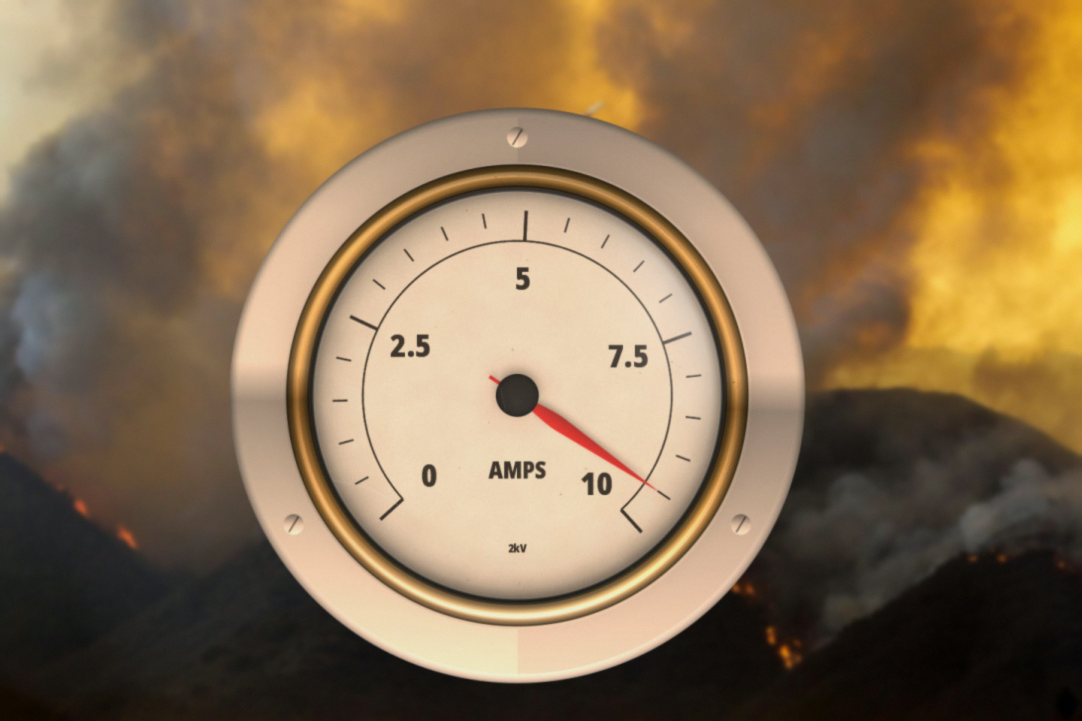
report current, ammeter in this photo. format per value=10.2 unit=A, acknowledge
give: value=9.5 unit=A
